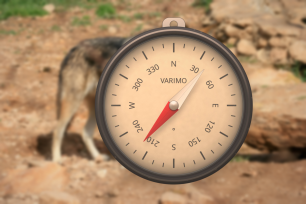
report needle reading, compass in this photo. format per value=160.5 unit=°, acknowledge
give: value=220 unit=°
